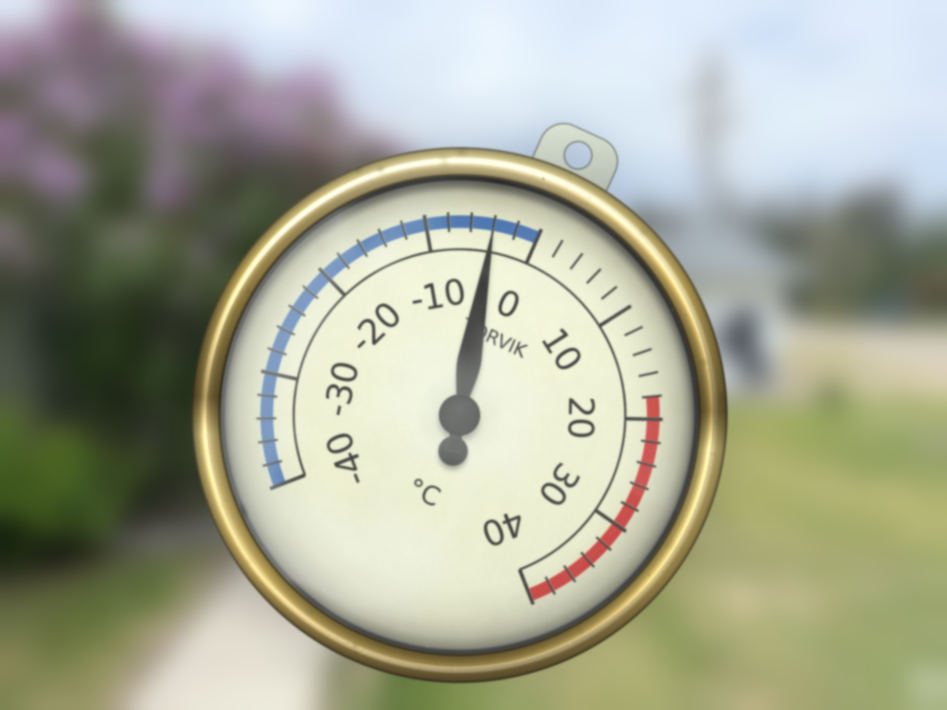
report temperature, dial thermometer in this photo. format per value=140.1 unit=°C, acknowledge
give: value=-4 unit=°C
